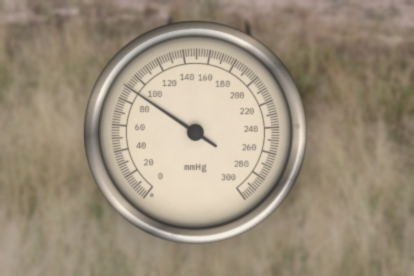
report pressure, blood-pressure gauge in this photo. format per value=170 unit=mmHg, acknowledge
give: value=90 unit=mmHg
